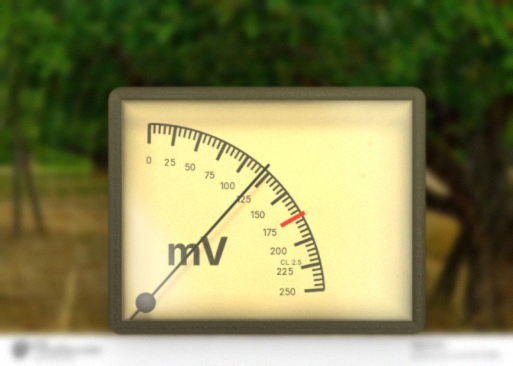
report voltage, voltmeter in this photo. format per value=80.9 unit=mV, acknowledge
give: value=120 unit=mV
